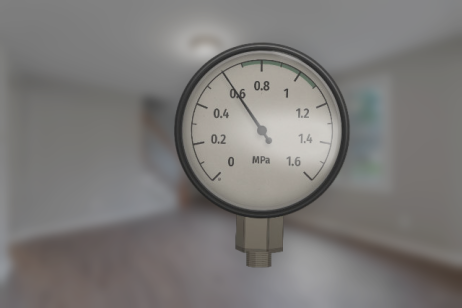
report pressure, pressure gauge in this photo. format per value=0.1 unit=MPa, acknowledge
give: value=0.6 unit=MPa
